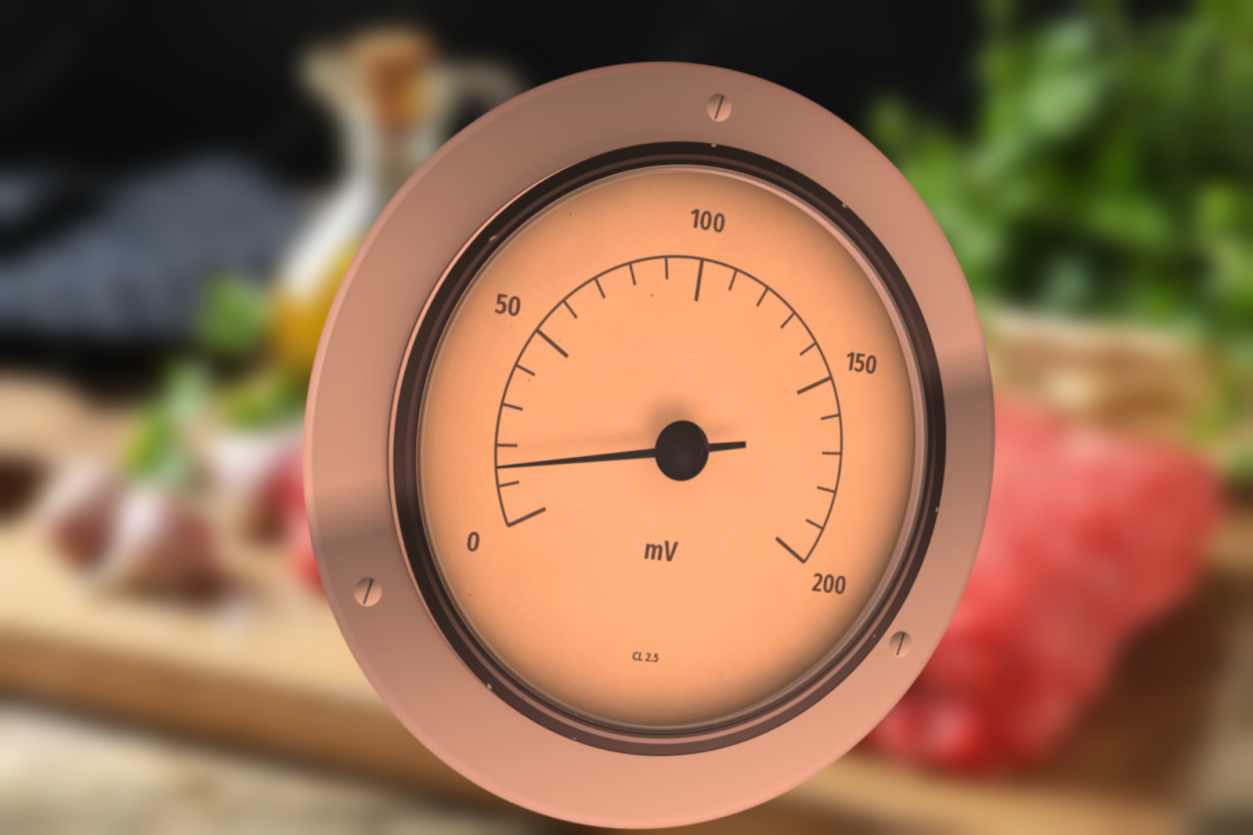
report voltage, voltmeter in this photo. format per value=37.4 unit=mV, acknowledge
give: value=15 unit=mV
